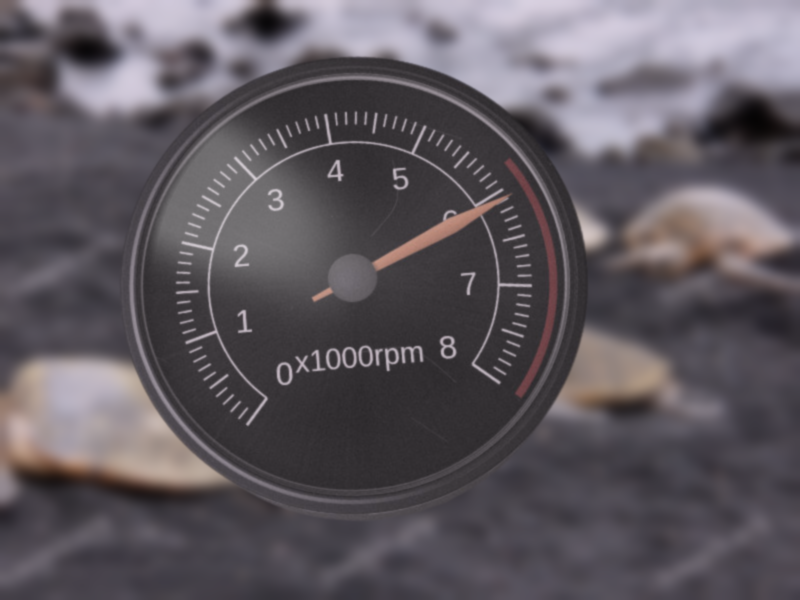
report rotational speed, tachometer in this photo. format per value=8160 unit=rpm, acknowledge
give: value=6100 unit=rpm
